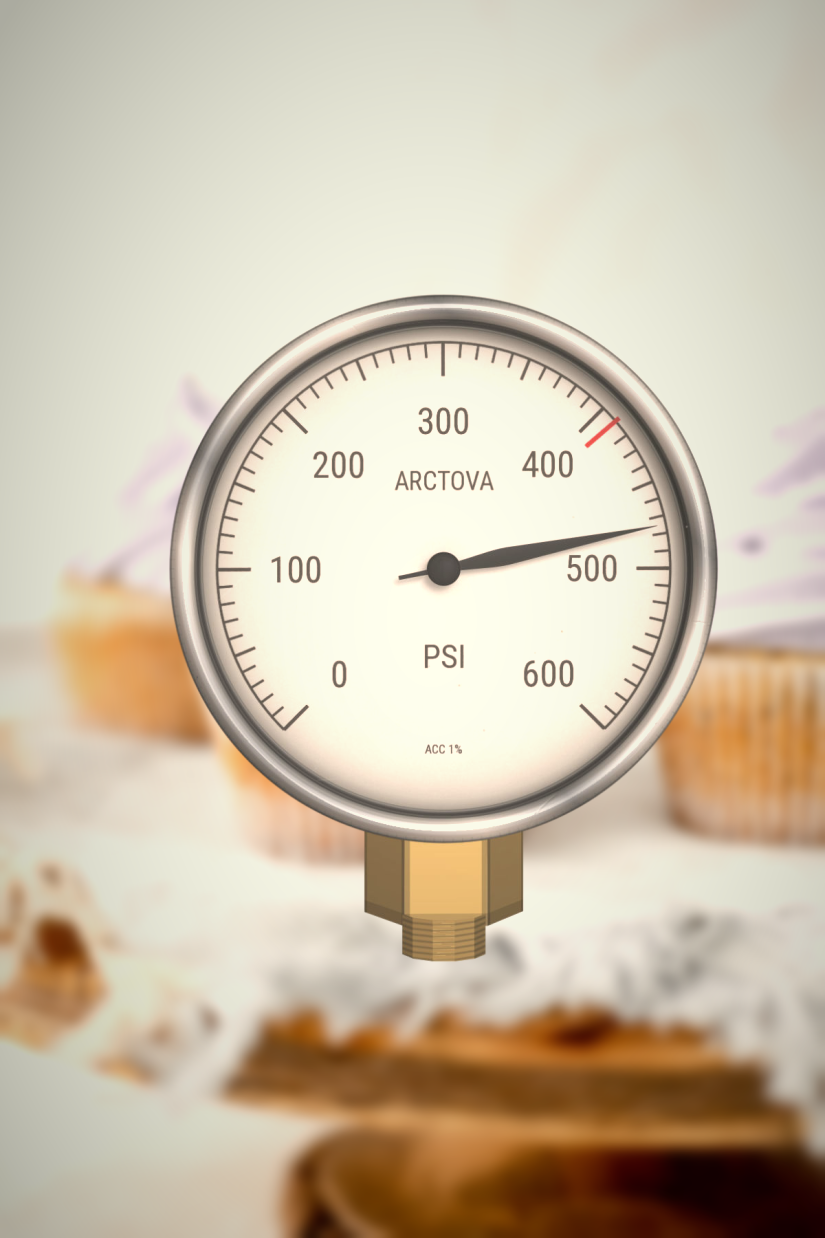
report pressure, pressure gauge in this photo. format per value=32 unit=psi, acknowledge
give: value=475 unit=psi
